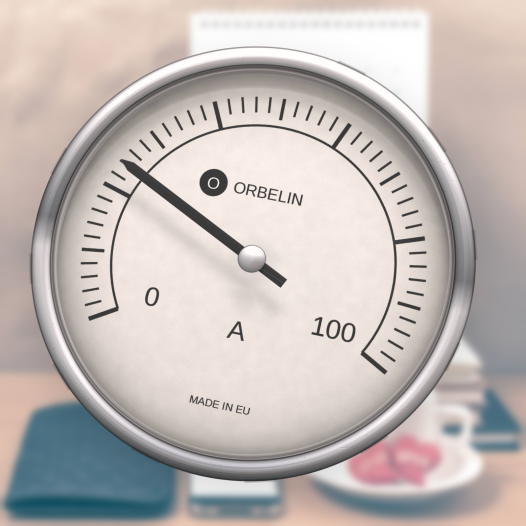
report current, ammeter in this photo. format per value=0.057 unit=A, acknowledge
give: value=24 unit=A
